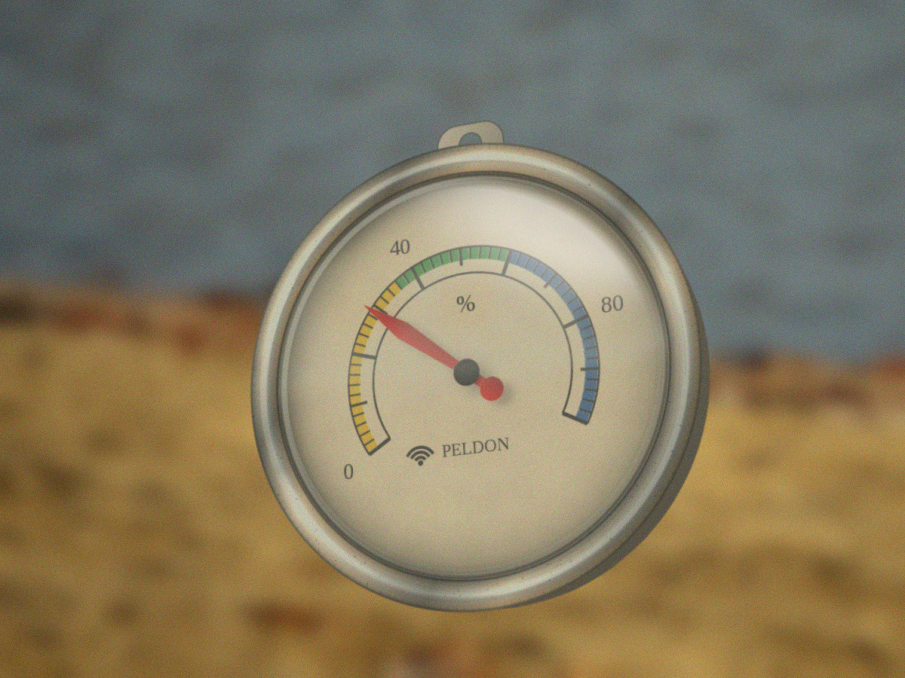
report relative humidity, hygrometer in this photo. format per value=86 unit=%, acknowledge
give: value=29 unit=%
